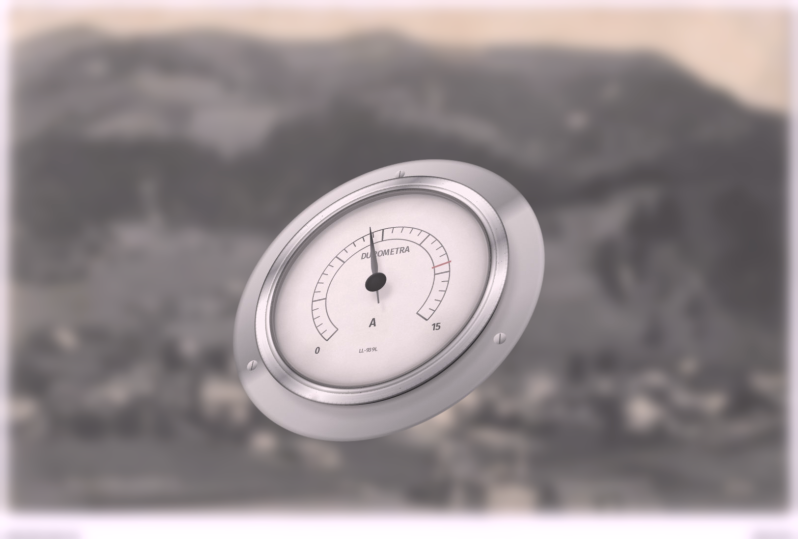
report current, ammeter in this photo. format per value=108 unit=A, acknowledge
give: value=7 unit=A
